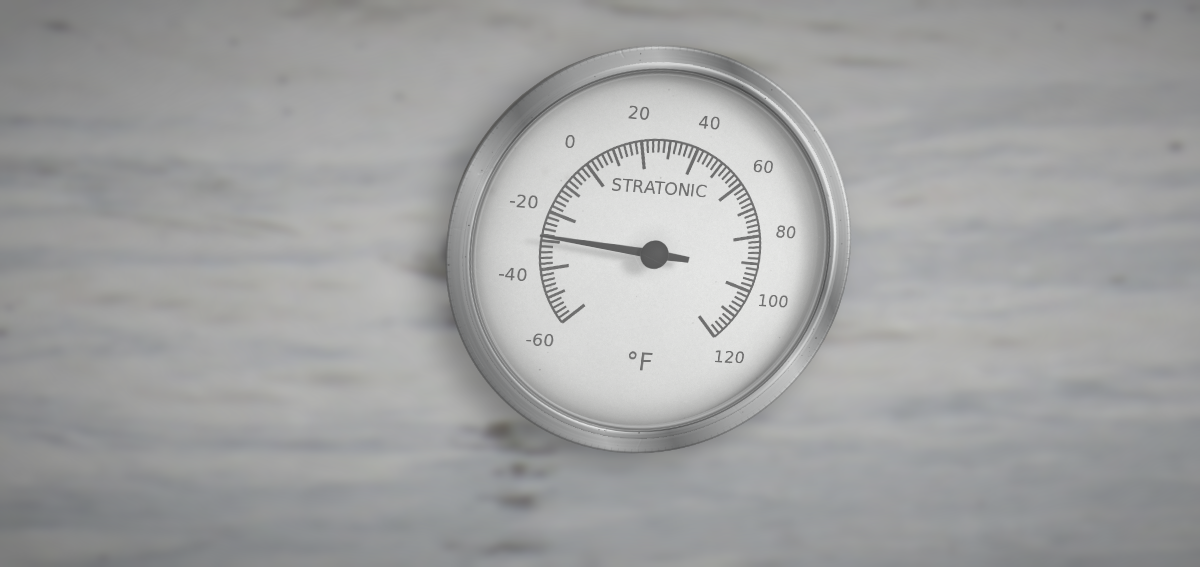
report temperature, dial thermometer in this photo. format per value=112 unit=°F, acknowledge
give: value=-28 unit=°F
